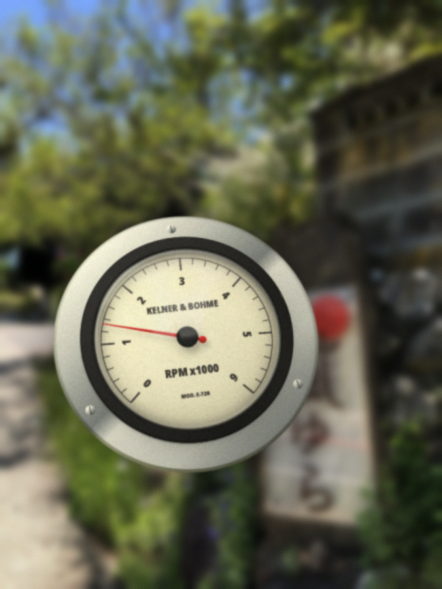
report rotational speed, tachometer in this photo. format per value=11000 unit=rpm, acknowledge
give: value=1300 unit=rpm
